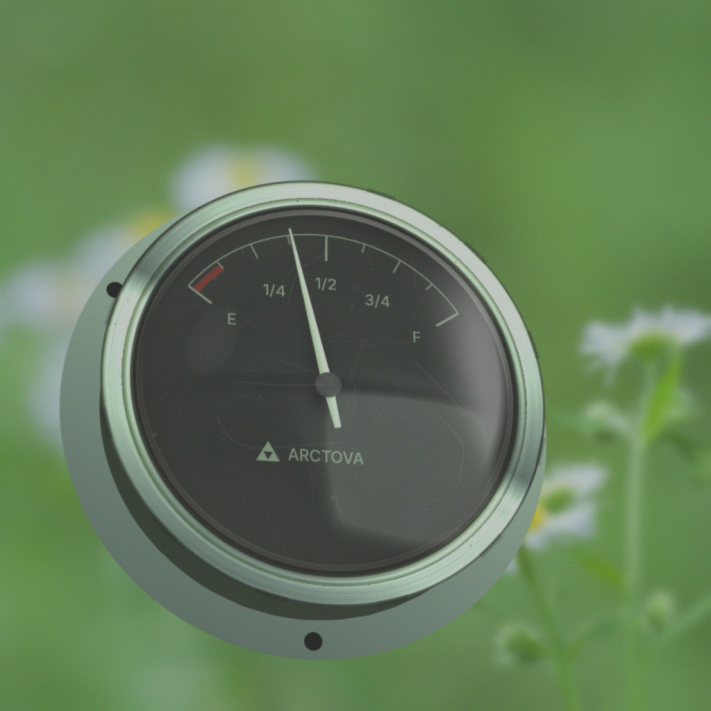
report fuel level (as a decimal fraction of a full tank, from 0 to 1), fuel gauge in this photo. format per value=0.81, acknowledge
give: value=0.375
